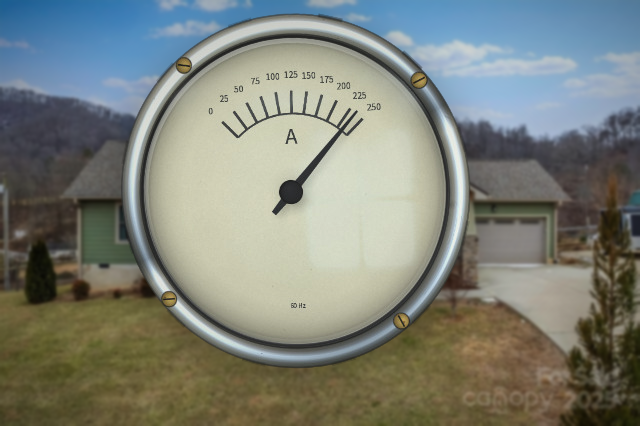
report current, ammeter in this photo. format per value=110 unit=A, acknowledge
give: value=237.5 unit=A
